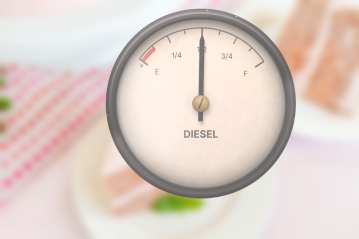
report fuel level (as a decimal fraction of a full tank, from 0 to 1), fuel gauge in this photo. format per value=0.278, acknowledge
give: value=0.5
